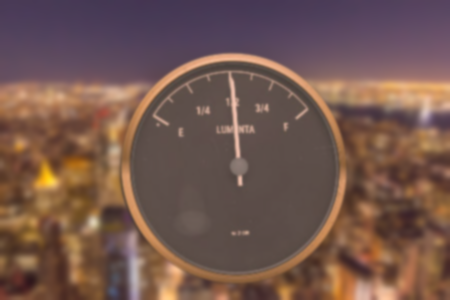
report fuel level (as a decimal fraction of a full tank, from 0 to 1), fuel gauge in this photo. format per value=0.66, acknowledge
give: value=0.5
